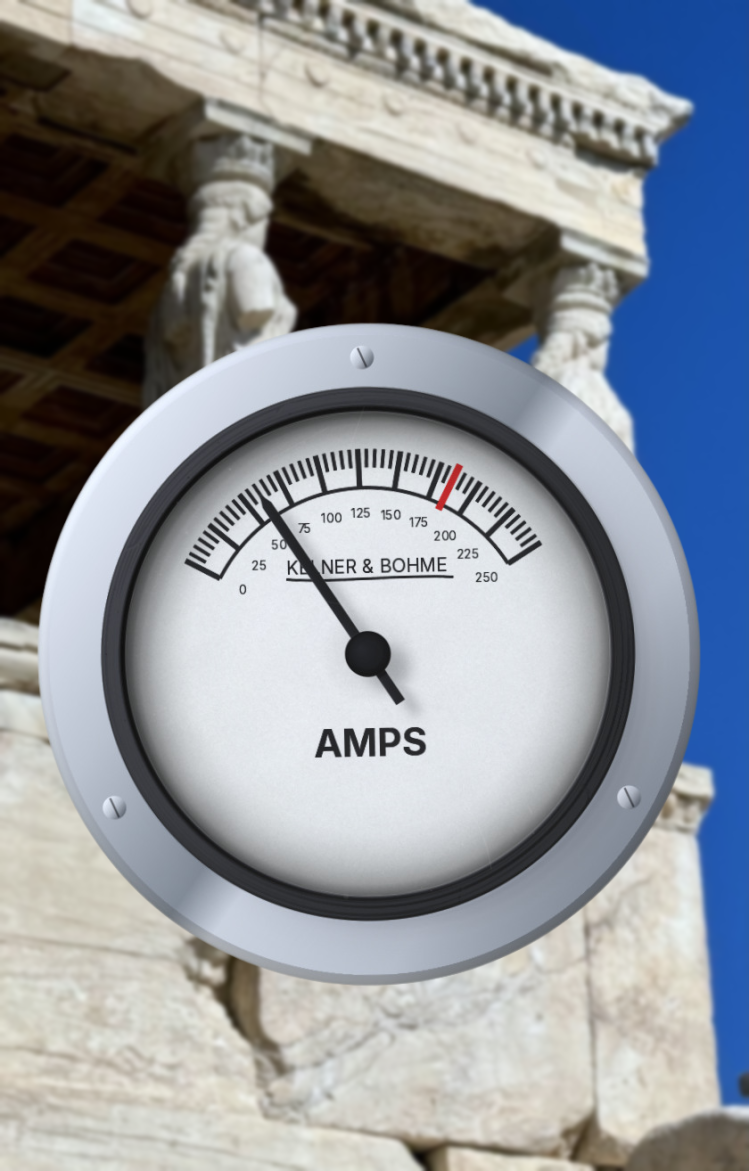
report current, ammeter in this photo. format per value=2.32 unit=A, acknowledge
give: value=60 unit=A
